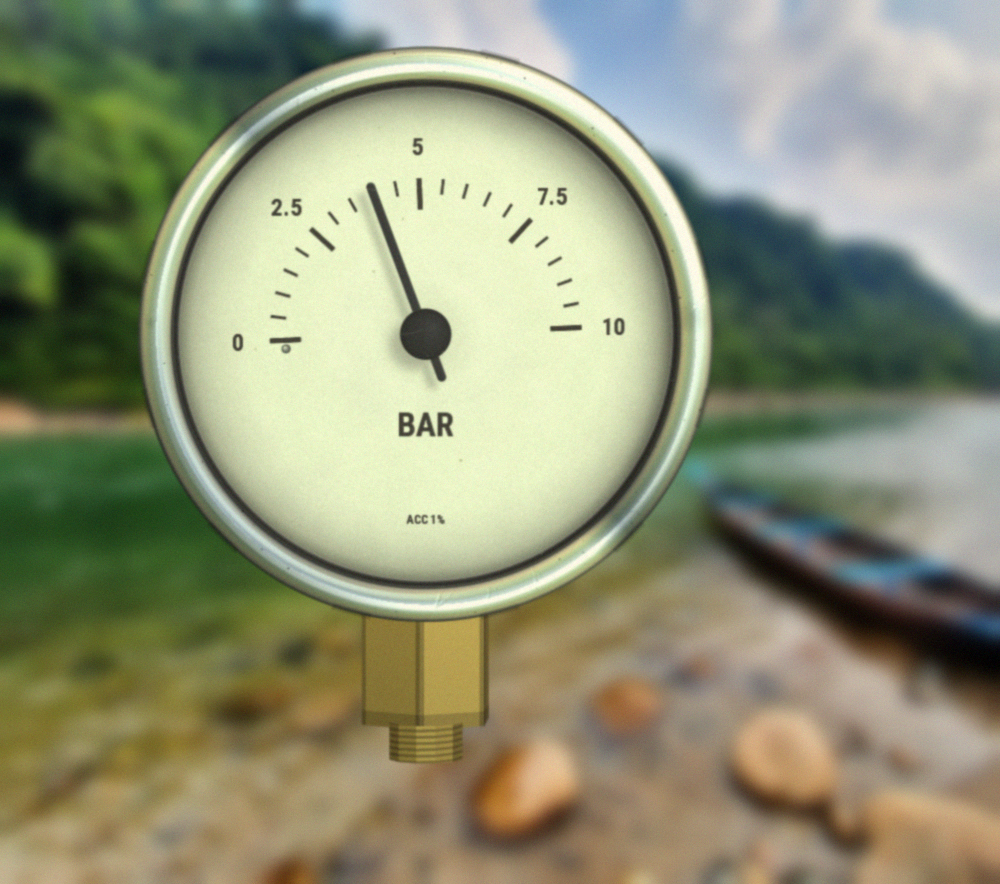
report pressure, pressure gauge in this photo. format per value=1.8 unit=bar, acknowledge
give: value=4 unit=bar
